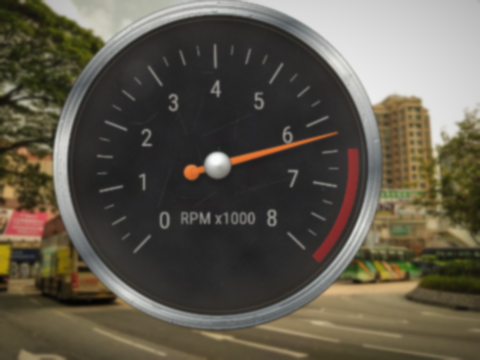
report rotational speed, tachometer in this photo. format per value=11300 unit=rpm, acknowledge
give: value=6250 unit=rpm
